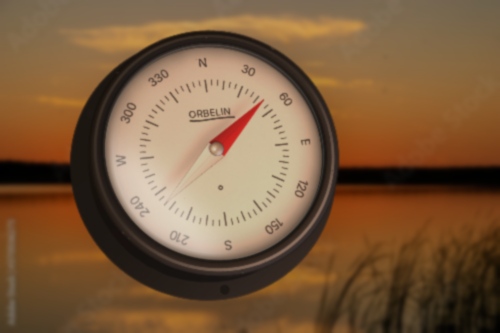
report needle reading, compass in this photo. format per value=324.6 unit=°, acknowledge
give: value=50 unit=°
